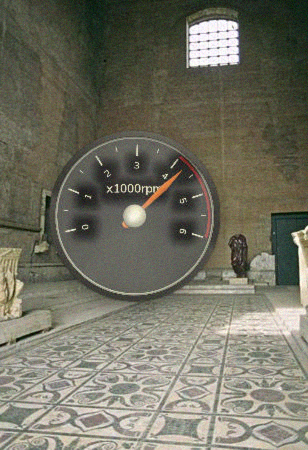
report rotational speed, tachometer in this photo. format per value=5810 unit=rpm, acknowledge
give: value=4250 unit=rpm
